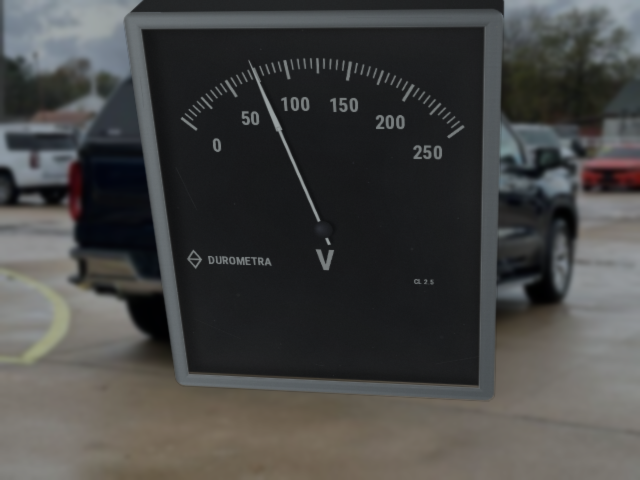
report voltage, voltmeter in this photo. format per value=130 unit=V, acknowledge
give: value=75 unit=V
